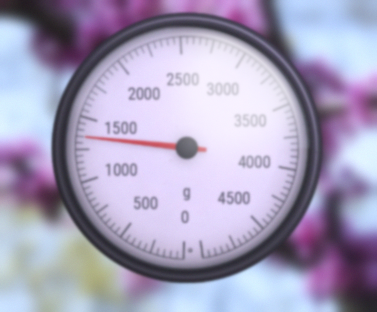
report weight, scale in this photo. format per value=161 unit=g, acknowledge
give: value=1350 unit=g
